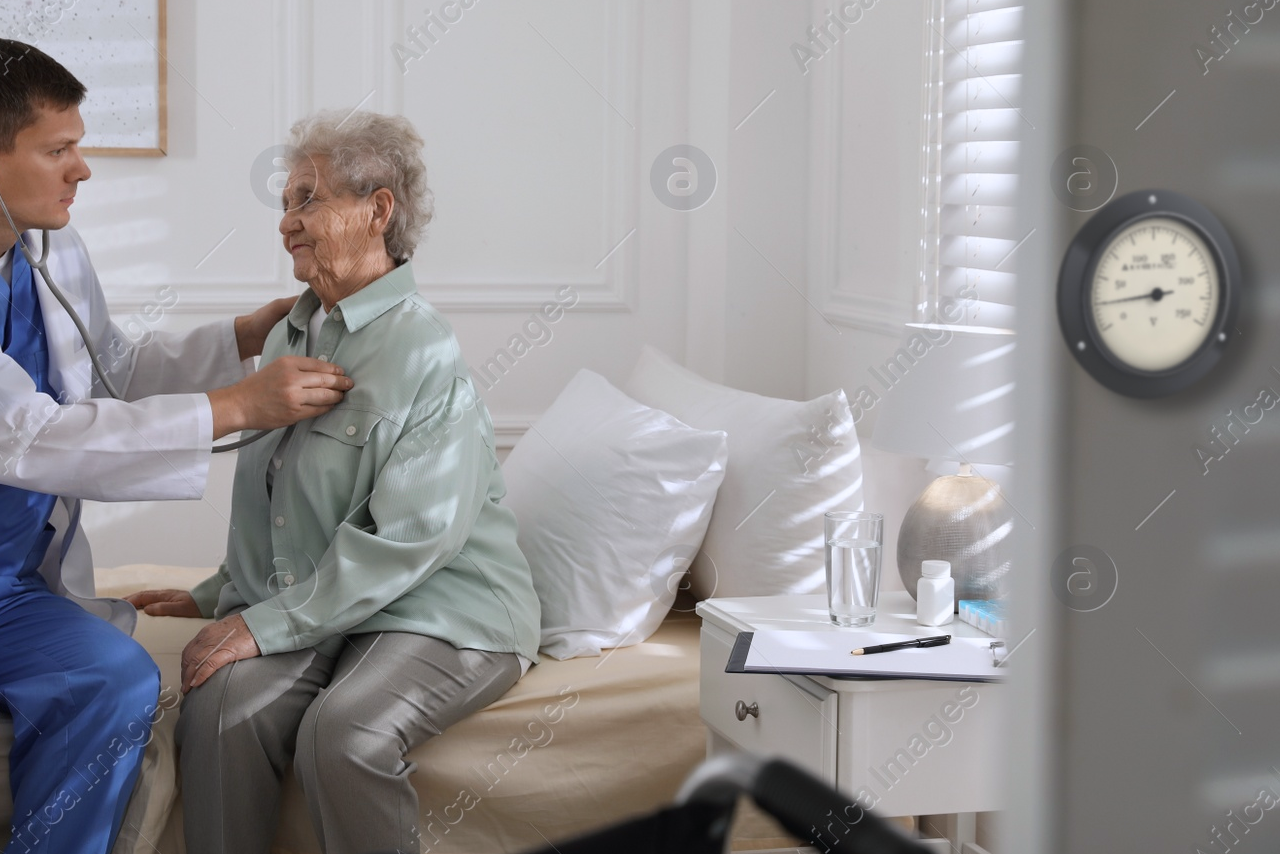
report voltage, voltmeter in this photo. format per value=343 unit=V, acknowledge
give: value=25 unit=V
